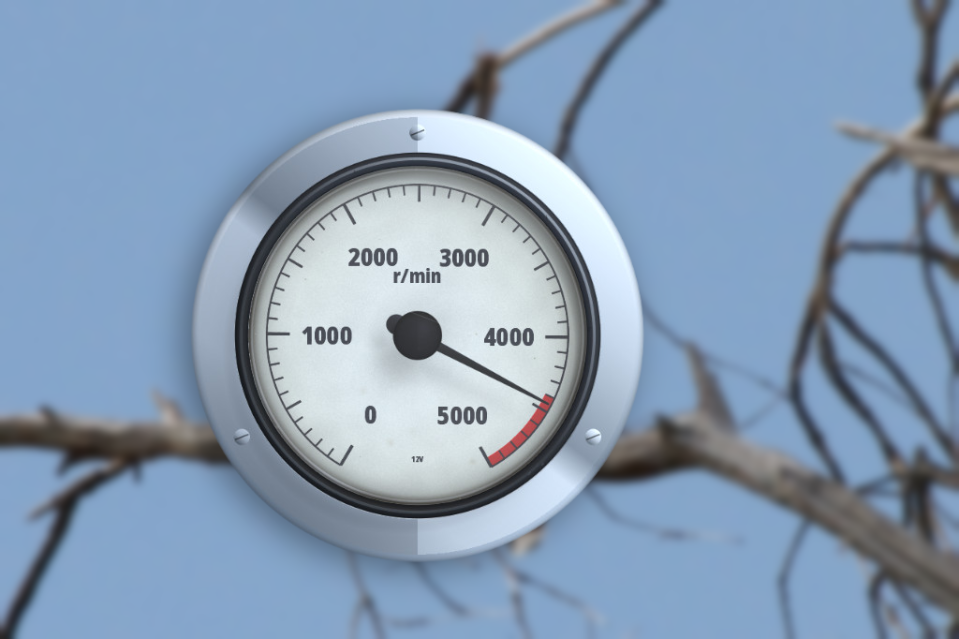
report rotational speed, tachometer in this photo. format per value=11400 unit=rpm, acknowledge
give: value=4450 unit=rpm
